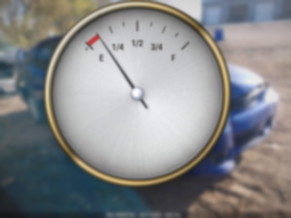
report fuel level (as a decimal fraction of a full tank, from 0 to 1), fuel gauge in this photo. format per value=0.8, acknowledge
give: value=0.125
